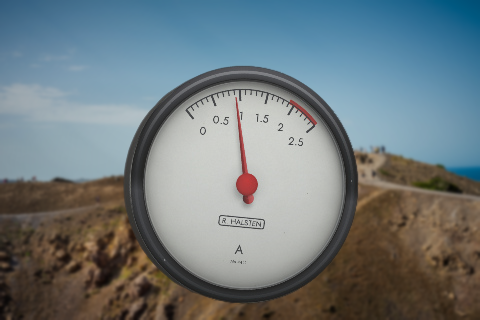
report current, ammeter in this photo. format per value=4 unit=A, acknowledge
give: value=0.9 unit=A
